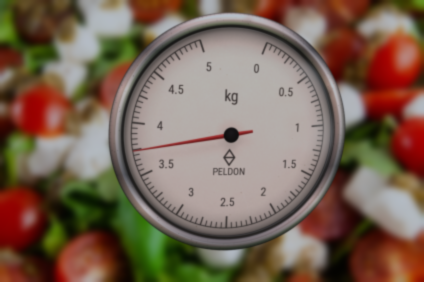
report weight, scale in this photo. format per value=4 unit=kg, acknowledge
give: value=3.75 unit=kg
